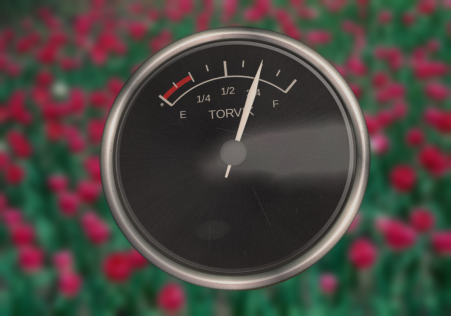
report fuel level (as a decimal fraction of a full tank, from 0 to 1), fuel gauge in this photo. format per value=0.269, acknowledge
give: value=0.75
